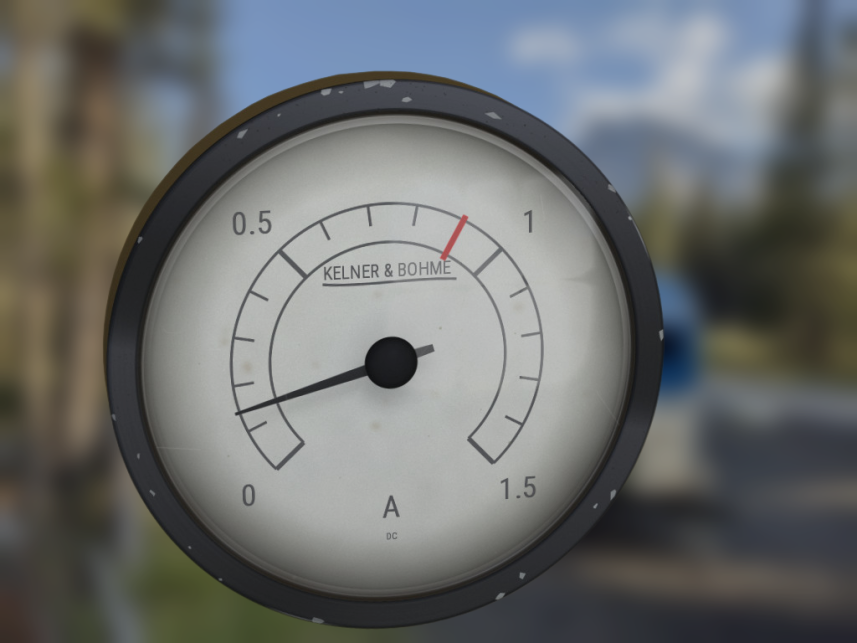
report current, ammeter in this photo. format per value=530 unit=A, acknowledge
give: value=0.15 unit=A
